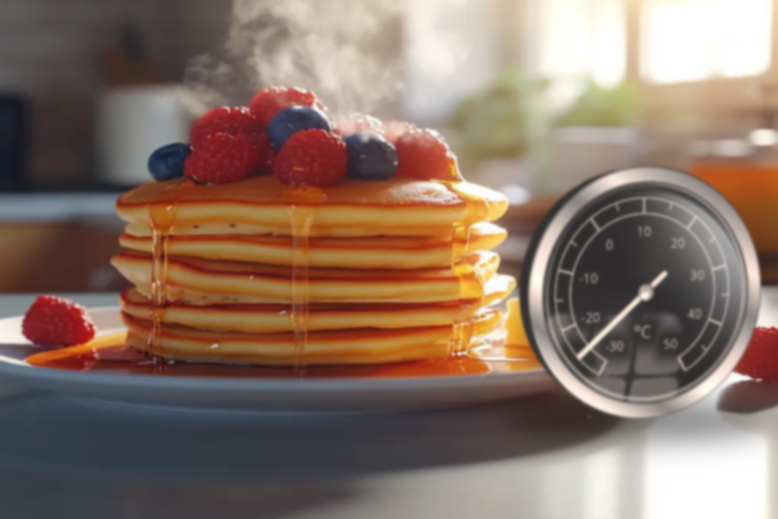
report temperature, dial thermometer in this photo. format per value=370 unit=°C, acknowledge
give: value=-25 unit=°C
